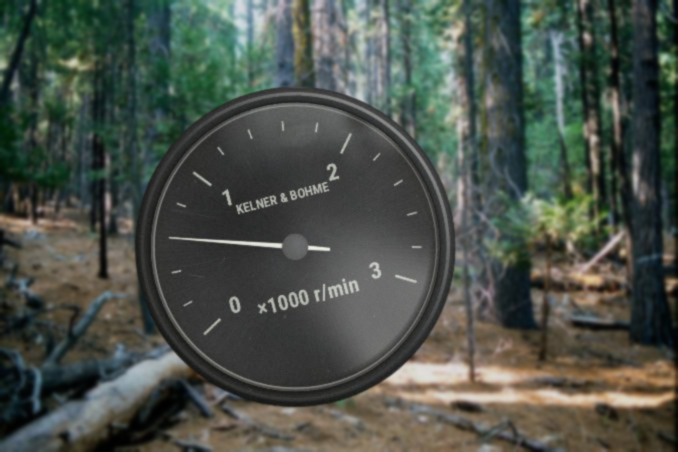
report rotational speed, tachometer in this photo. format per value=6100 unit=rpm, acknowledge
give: value=600 unit=rpm
